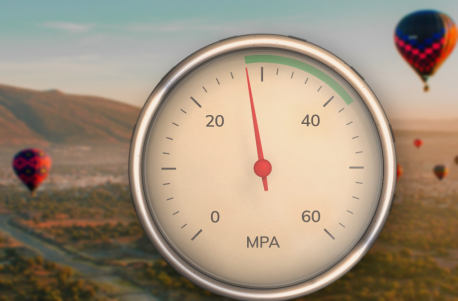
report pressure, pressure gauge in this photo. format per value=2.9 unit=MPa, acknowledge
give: value=28 unit=MPa
